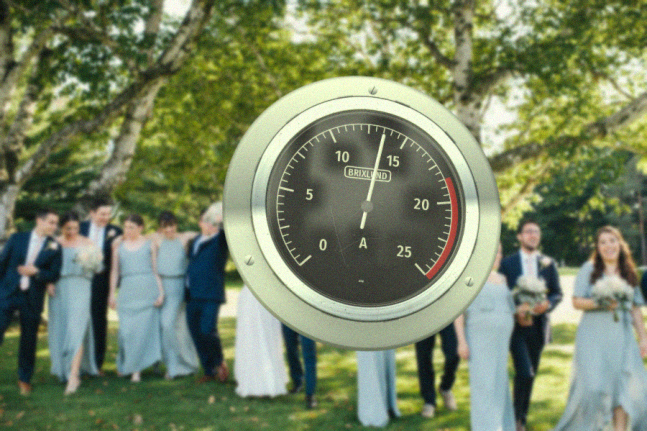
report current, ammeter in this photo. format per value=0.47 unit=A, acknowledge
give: value=13.5 unit=A
